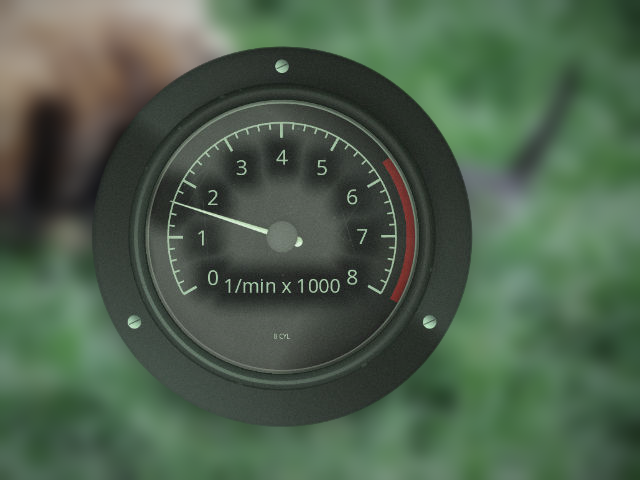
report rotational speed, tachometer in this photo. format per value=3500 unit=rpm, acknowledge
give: value=1600 unit=rpm
